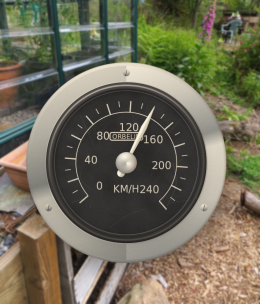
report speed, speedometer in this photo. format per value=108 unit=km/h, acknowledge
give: value=140 unit=km/h
